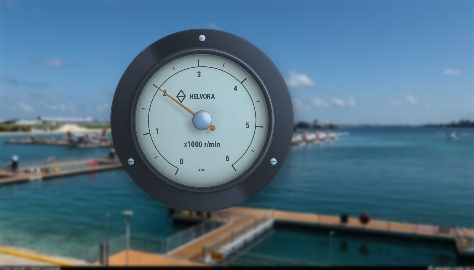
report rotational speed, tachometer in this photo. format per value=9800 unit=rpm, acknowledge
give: value=2000 unit=rpm
